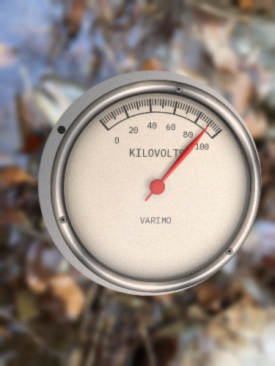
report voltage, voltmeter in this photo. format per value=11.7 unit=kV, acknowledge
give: value=90 unit=kV
